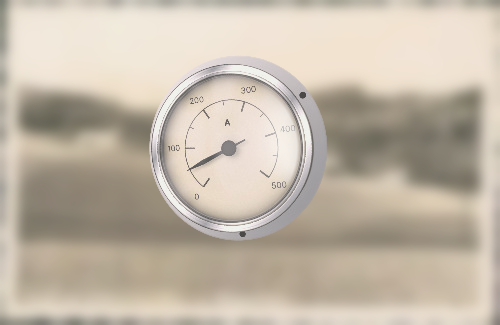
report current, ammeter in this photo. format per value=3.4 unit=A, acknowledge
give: value=50 unit=A
